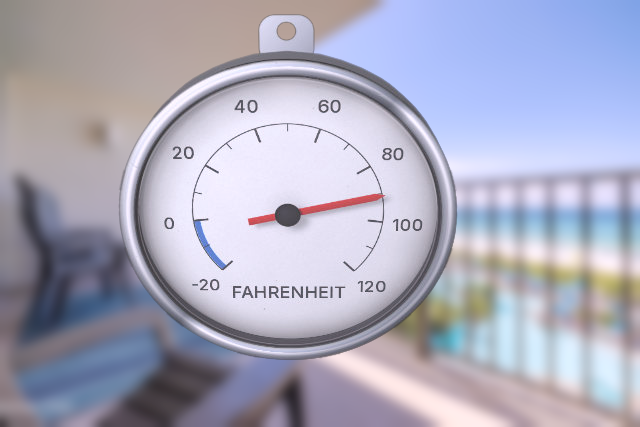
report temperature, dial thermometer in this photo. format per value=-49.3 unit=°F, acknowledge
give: value=90 unit=°F
